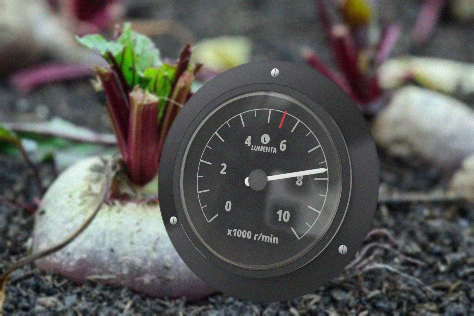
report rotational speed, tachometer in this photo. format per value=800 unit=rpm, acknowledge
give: value=7750 unit=rpm
